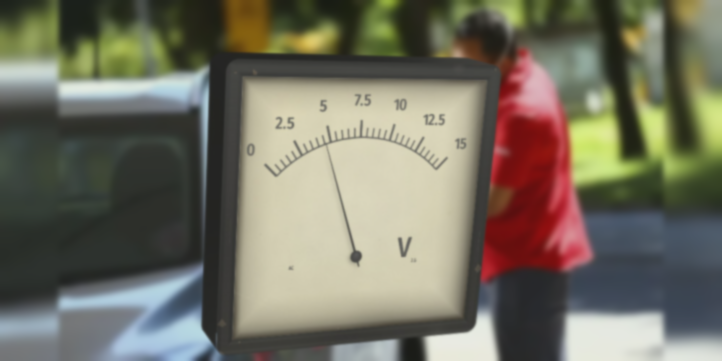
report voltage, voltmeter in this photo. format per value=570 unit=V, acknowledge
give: value=4.5 unit=V
